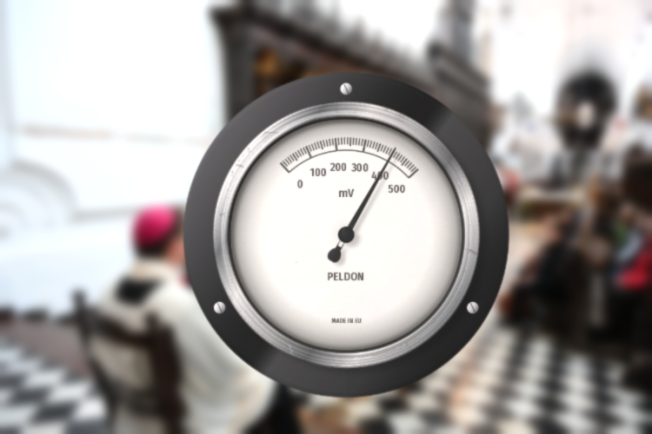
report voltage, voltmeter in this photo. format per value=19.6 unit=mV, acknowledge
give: value=400 unit=mV
